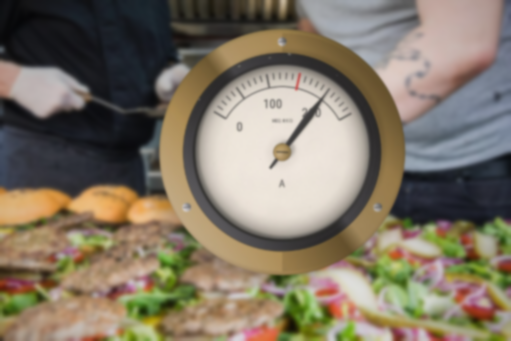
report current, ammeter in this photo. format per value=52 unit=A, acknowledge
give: value=200 unit=A
